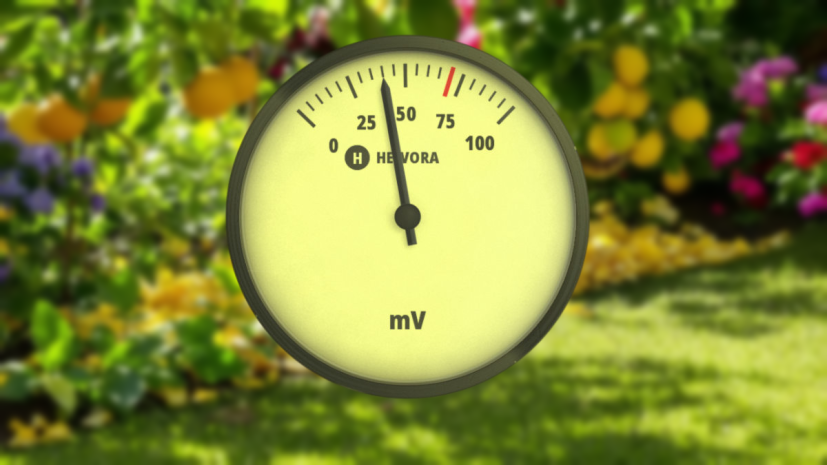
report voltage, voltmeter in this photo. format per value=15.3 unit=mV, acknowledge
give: value=40 unit=mV
